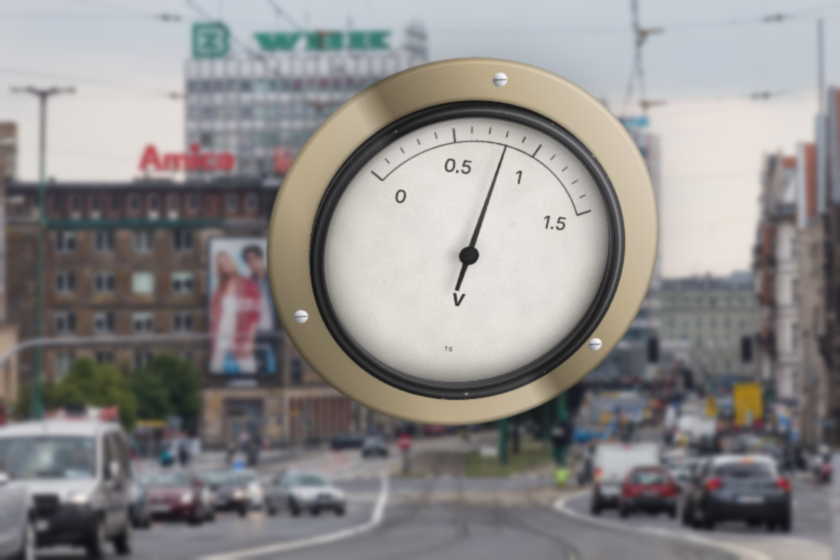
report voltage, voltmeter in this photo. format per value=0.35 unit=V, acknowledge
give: value=0.8 unit=V
